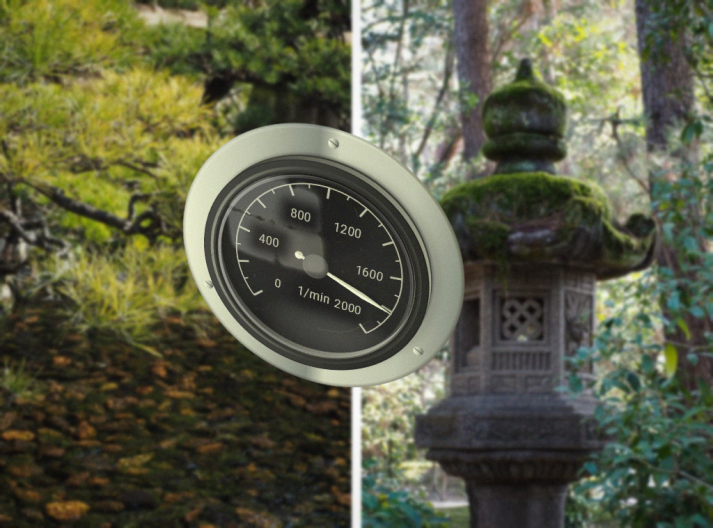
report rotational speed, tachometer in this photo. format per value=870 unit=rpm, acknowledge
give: value=1800 unit=rpm
